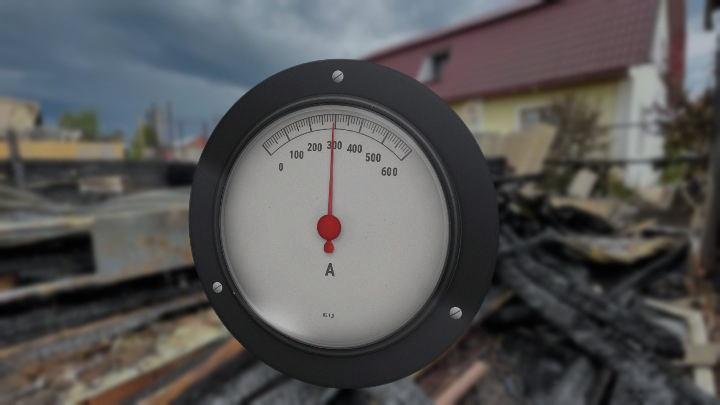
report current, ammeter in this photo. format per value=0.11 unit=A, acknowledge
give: value=300 unit=A
